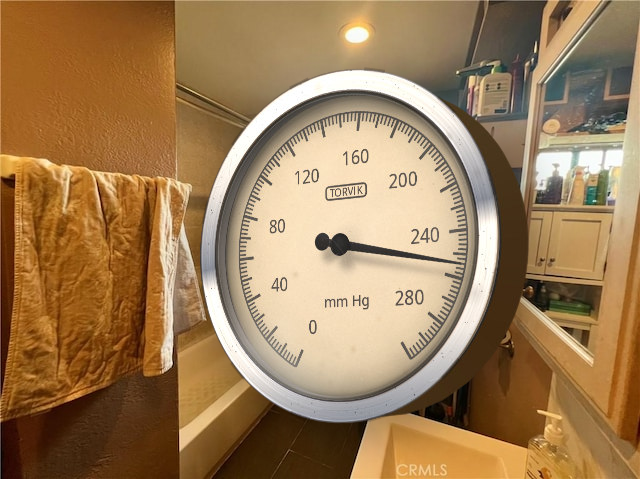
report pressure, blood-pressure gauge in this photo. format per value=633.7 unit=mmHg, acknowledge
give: value=254 unit=mmHg
